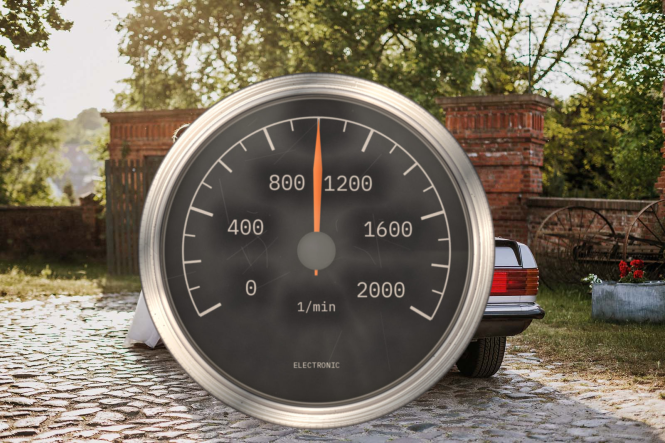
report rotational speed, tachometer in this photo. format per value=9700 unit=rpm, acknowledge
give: value=1000 unit=rpm
